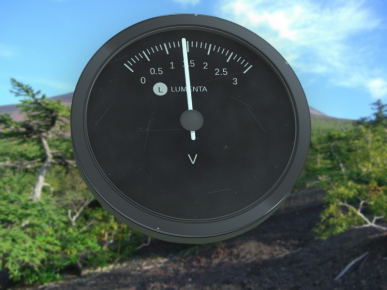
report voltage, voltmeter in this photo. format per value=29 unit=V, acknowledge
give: value=1.4 unit=V
